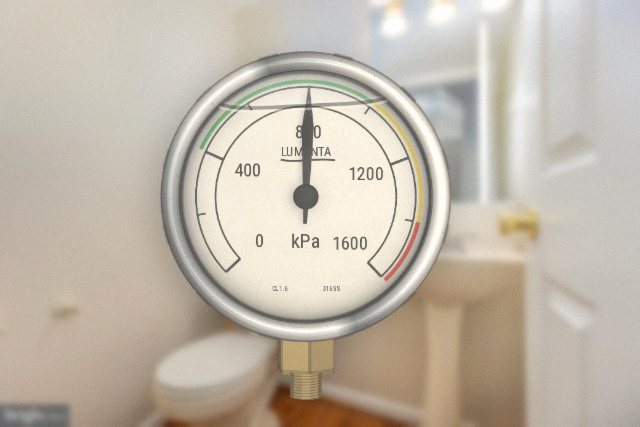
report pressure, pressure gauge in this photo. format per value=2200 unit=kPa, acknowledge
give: value=800 unit=kPa
